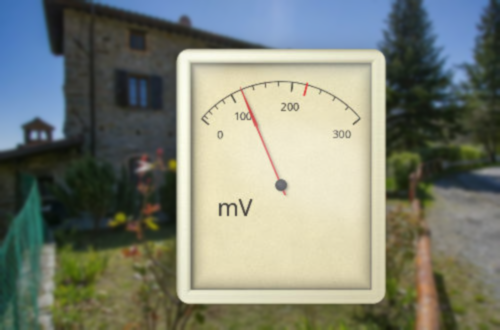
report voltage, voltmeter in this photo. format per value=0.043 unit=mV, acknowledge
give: value=120 unit=mV
